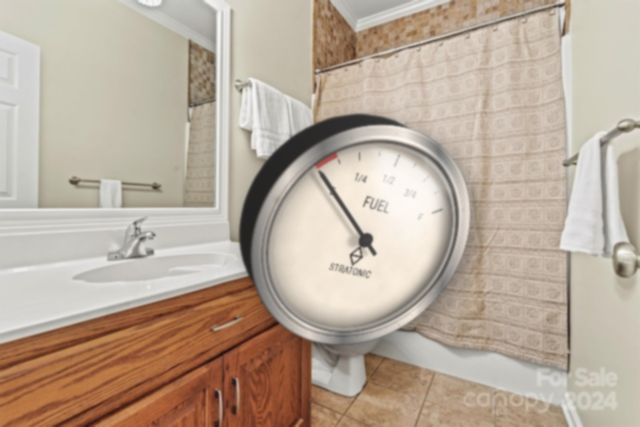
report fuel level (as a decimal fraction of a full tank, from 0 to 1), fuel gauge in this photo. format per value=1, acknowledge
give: value=0
